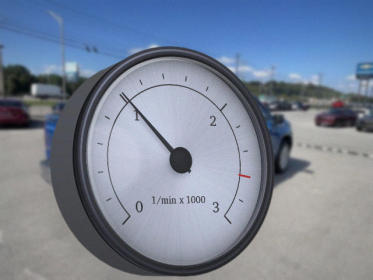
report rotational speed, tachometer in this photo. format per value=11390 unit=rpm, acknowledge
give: value=1000 unit=rpm
